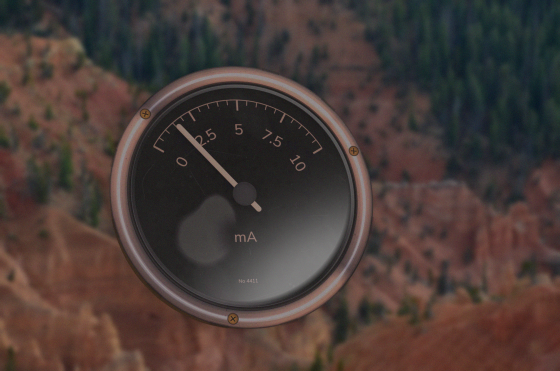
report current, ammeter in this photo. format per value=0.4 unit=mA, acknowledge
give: value=1.5 unit=mA
